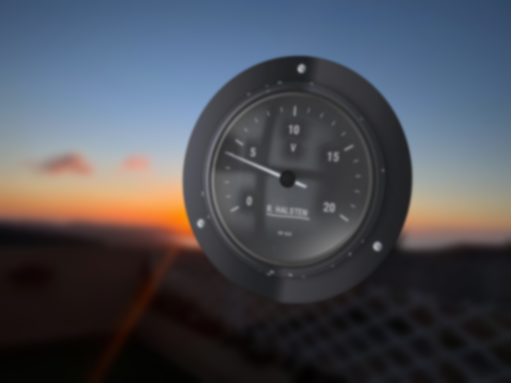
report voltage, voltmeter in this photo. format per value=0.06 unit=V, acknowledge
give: value=4 unit=V
